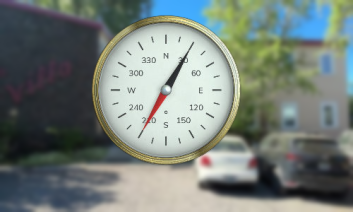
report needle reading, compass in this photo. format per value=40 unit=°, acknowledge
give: value=210 unit=°
